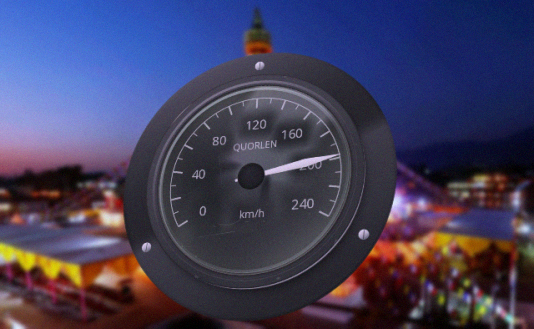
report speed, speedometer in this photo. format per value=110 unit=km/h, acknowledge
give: value=200 unit=km/h
